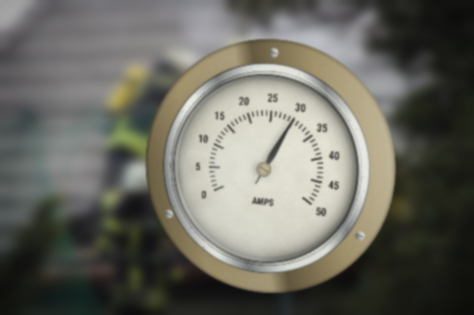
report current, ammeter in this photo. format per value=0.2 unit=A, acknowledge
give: value=30 unit=A
